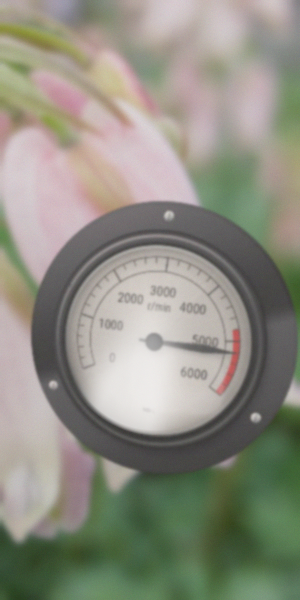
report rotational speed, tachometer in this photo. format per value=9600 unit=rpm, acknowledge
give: value=5200 unit=rpm
